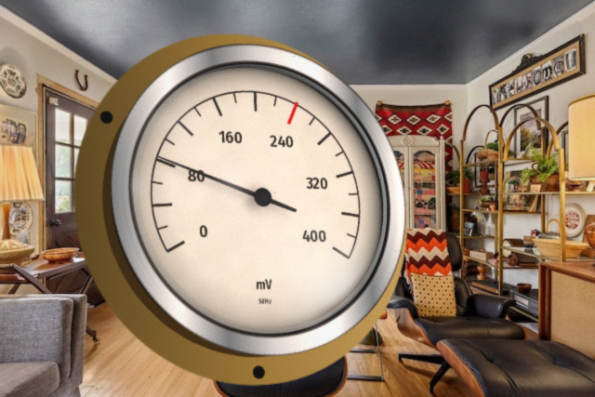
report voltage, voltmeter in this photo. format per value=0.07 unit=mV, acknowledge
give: value=80 unit=mV
